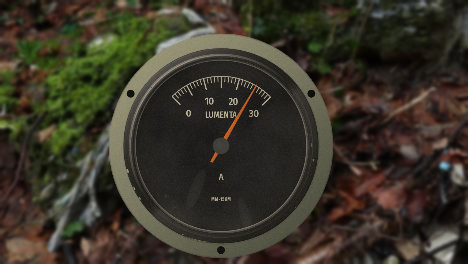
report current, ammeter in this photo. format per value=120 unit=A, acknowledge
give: value=25 unit=A
